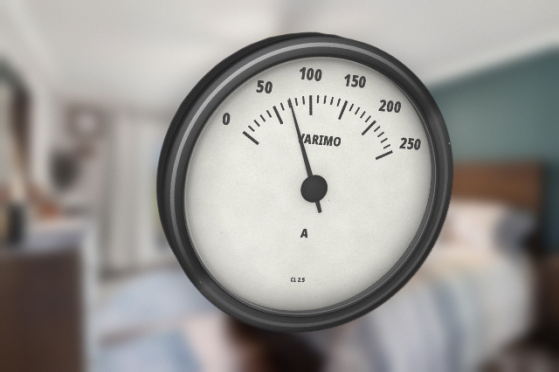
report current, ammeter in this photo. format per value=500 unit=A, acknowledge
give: value=70 unit=A
